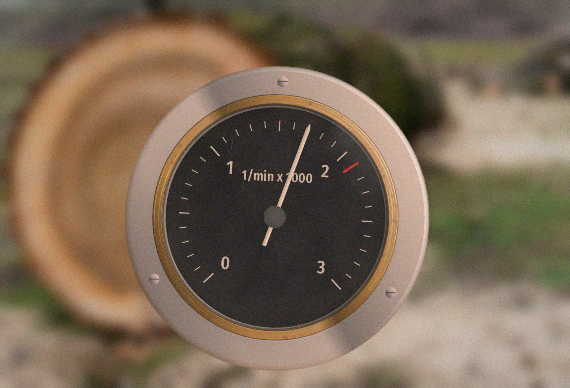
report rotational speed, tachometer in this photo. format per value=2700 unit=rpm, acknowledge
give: value=1700 unit=rpm
